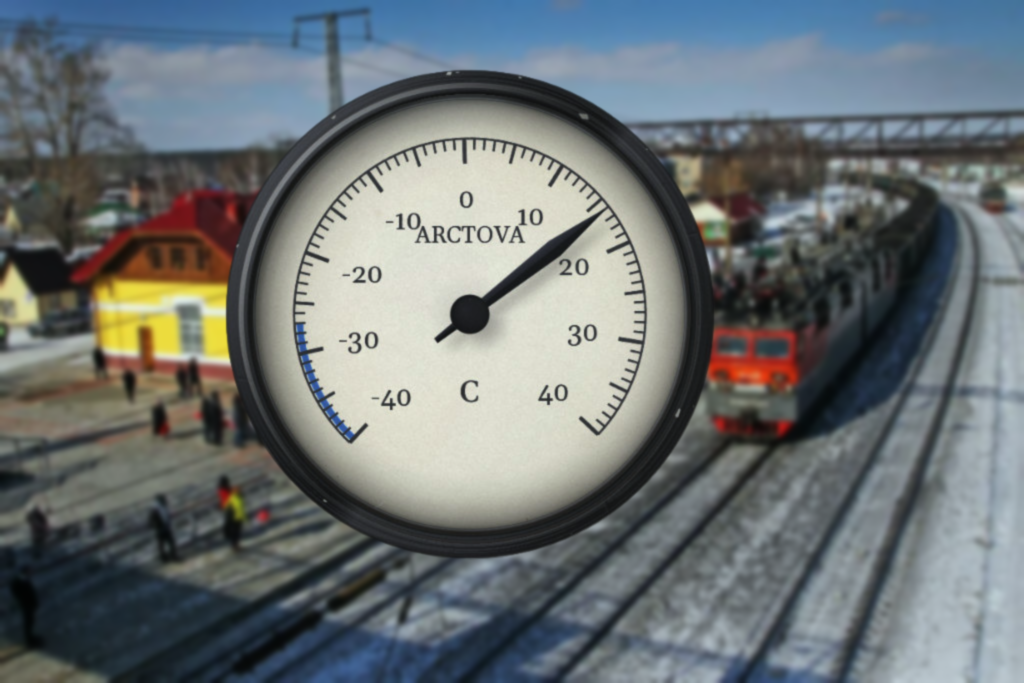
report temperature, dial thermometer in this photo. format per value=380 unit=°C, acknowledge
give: value=16 unit=°C
